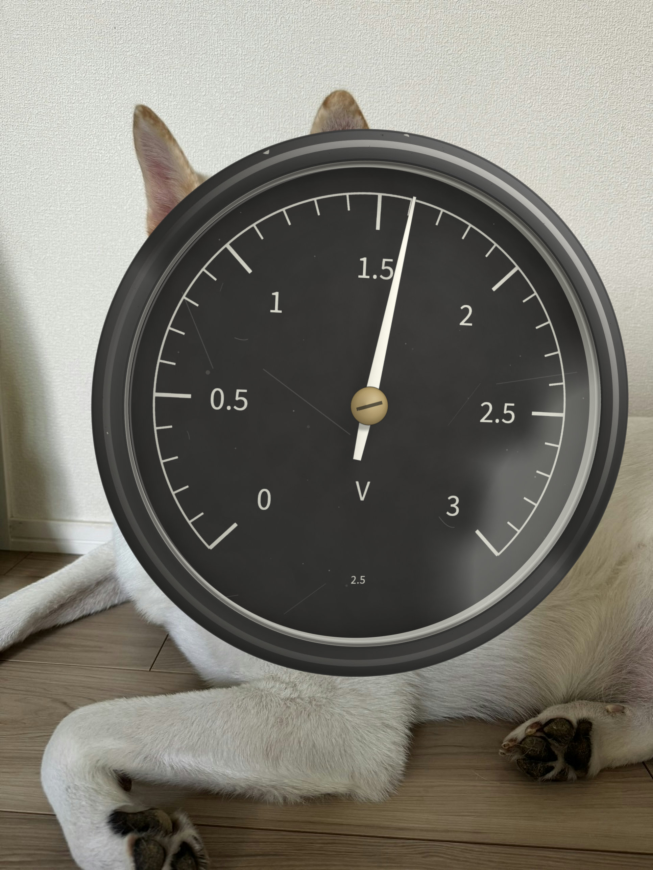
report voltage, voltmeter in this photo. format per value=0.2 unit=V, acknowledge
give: value=1.6 unit=V
